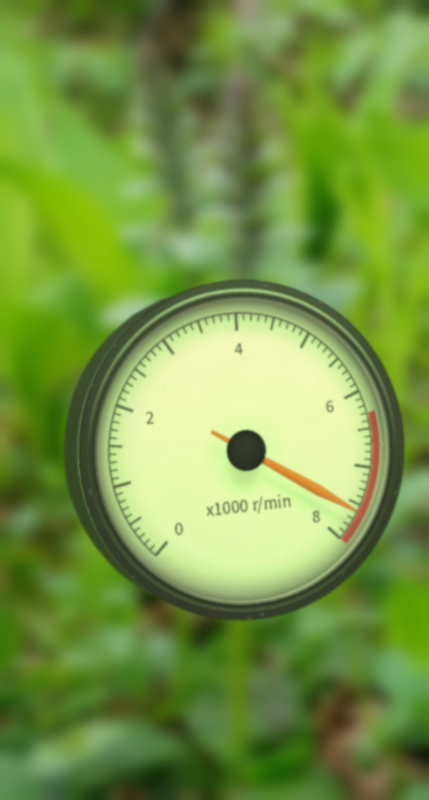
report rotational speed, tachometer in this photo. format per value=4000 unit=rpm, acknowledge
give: value=7600 unit=rpm
